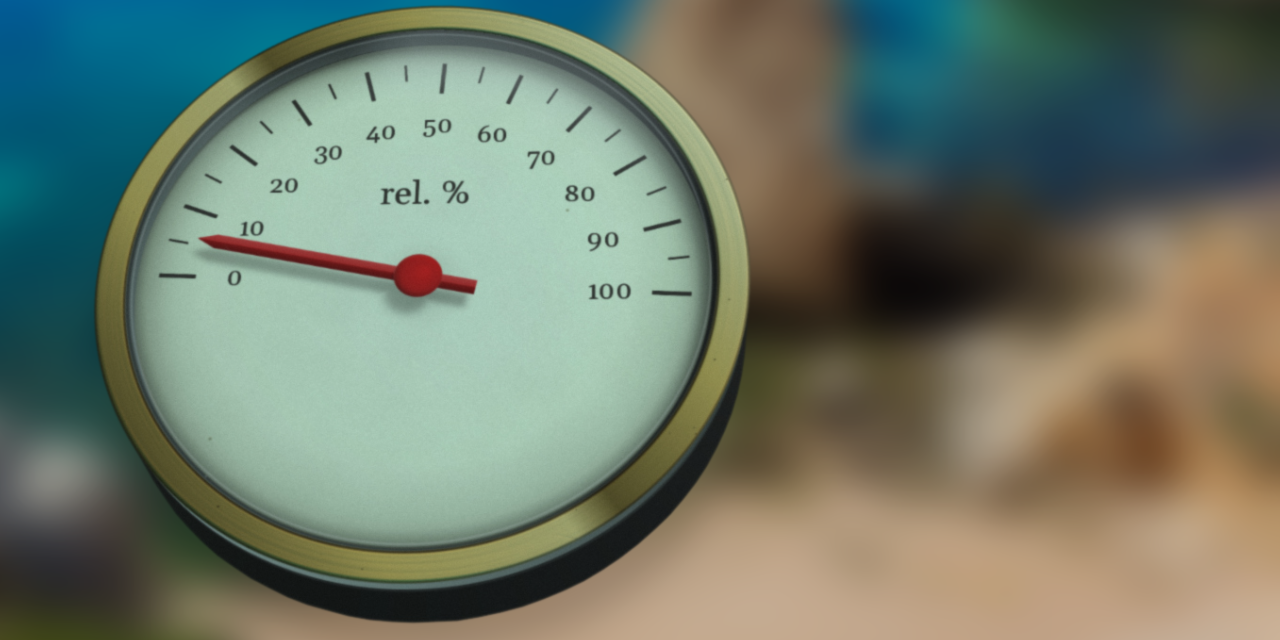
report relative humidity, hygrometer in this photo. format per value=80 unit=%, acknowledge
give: value=5 unit=%
